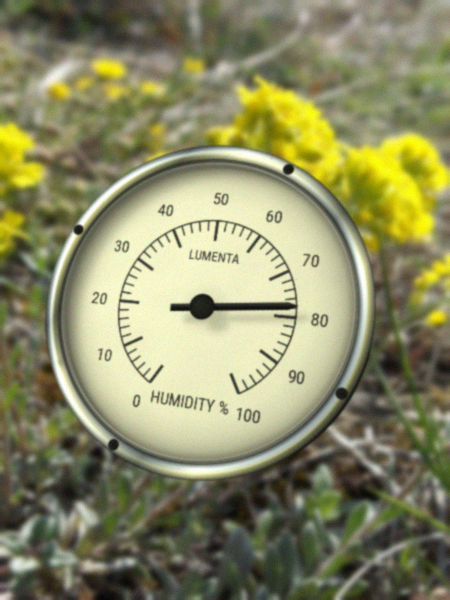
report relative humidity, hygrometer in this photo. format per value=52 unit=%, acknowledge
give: value=78 unit=%
